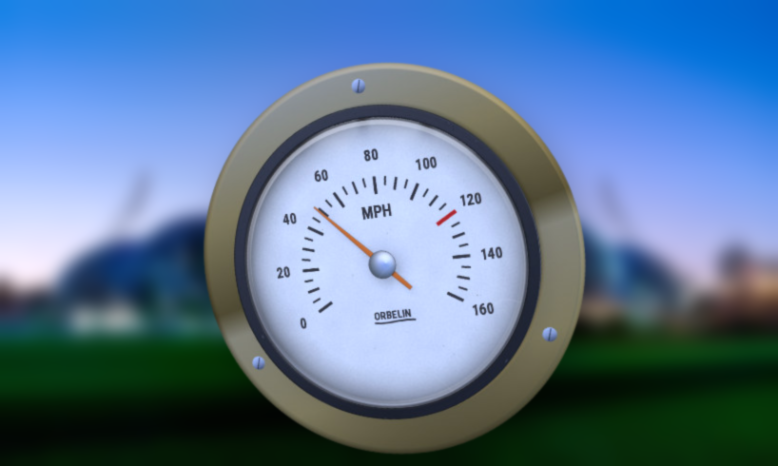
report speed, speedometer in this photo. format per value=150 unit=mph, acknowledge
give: value=50 unit=mph
